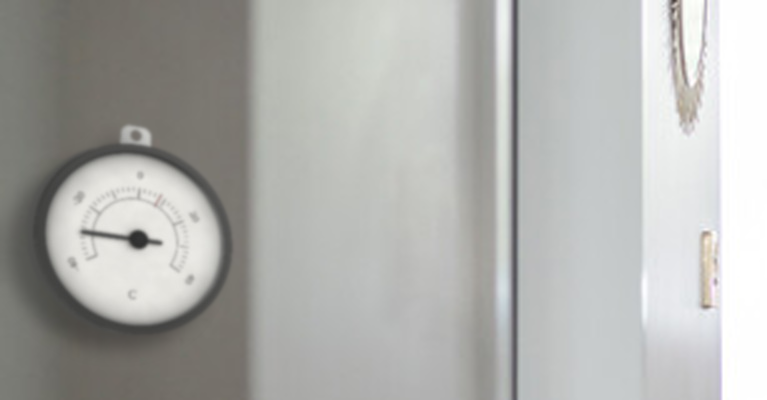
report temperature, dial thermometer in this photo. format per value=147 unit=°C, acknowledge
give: value=-30 unit=°C
